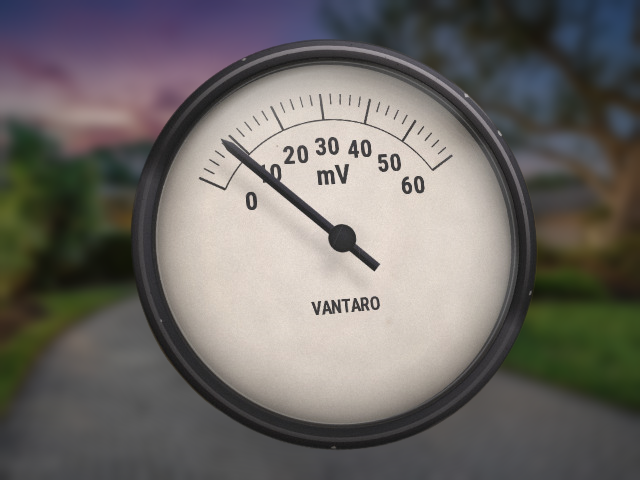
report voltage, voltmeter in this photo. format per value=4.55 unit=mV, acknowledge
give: value=8 unit=mV
